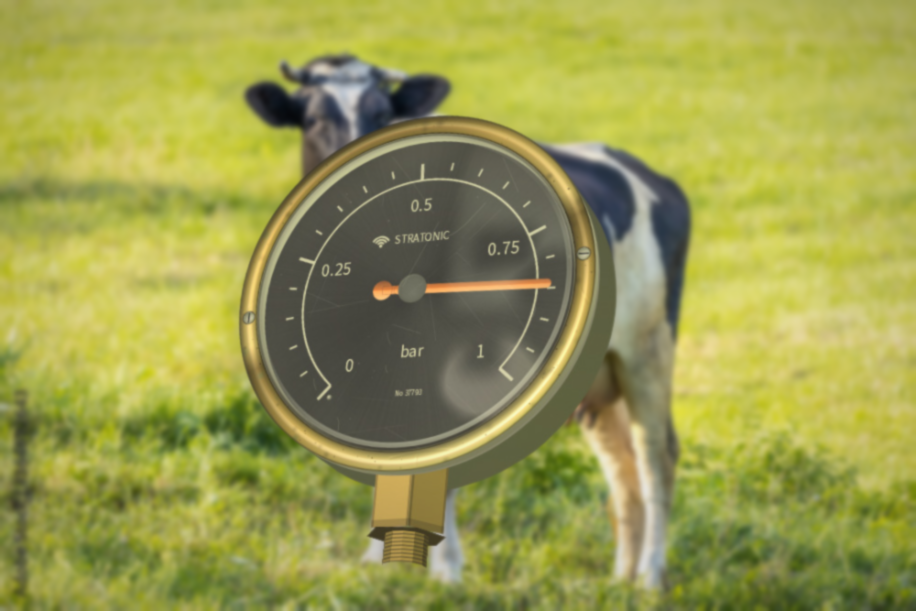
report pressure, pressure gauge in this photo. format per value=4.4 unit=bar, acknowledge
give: value=0.85 unit=bar
